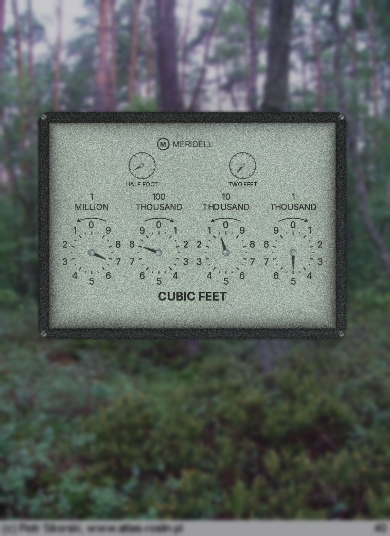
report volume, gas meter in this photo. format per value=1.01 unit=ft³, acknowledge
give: value=680500 unit=ft³
